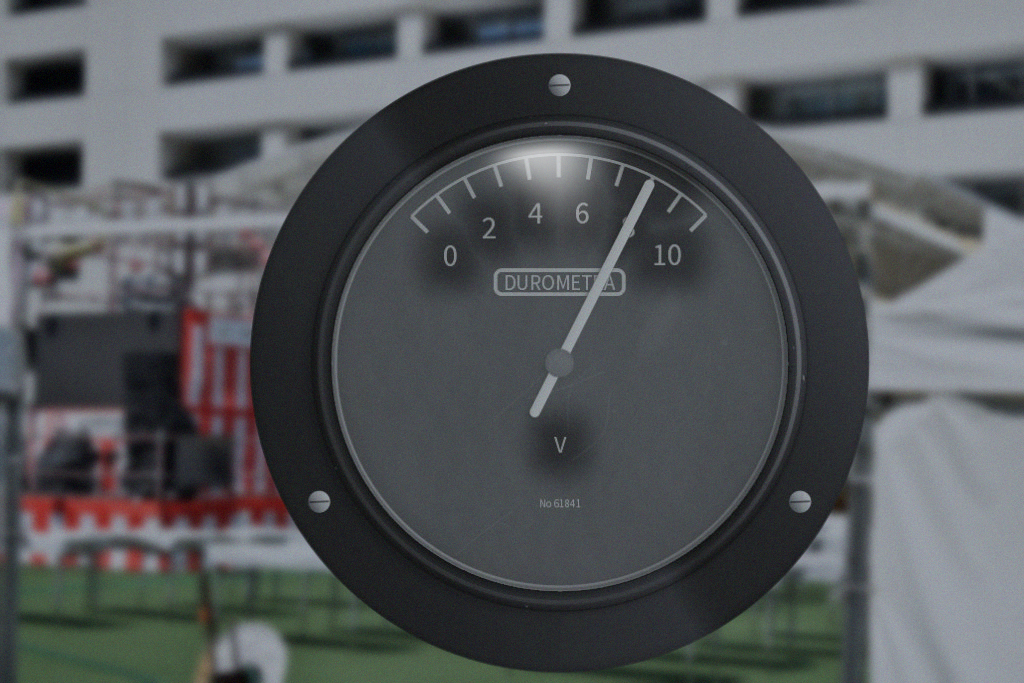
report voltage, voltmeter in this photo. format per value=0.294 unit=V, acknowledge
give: value=8 unit=V
